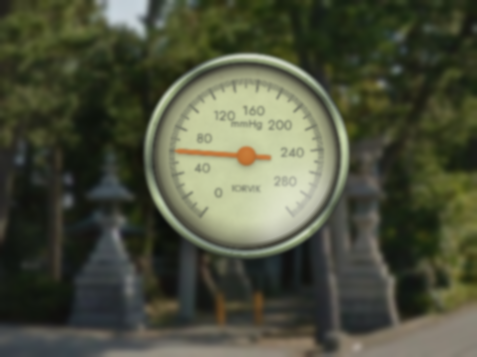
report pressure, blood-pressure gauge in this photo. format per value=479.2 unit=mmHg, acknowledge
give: value=60 unit=mmHg
